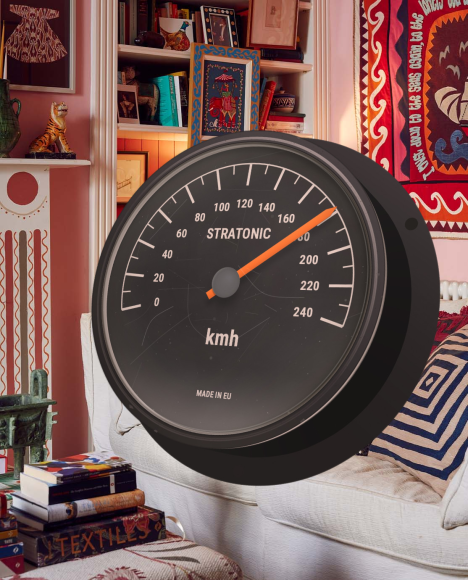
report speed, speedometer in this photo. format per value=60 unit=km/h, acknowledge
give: value=180 unit=km/h
